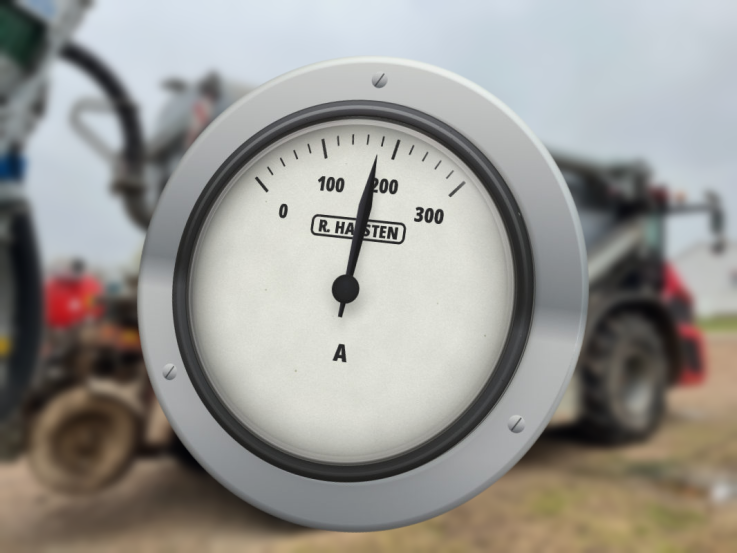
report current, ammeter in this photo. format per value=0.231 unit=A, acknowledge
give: value=180 unit=A
